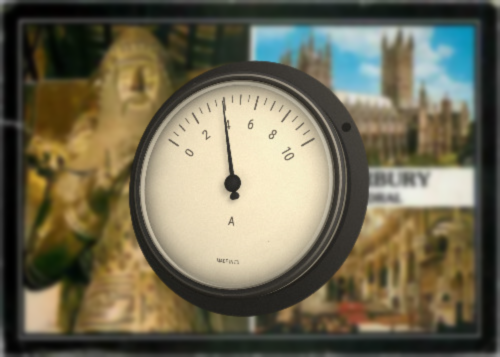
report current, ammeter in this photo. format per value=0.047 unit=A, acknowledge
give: value=4 unit=A
